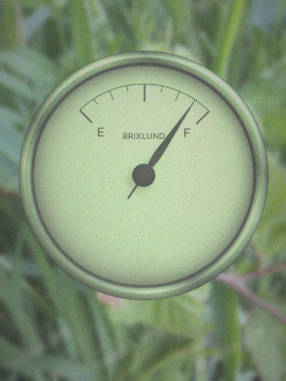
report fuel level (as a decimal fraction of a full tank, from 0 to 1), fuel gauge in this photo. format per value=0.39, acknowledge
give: value=0.875
